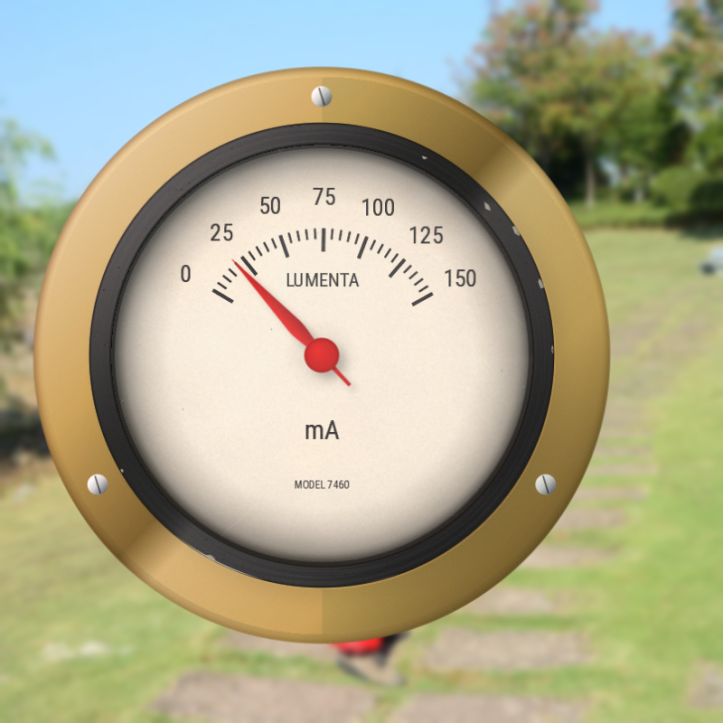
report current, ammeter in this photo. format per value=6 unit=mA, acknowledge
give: value=20 unit=mA
